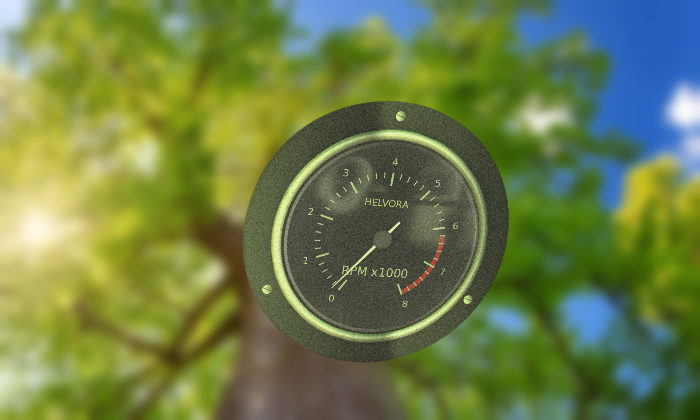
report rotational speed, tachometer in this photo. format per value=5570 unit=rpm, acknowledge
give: value=200 unit=rpm
